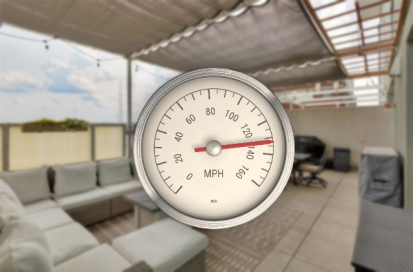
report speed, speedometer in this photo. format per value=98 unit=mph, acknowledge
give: value=132.5 unit=mph
